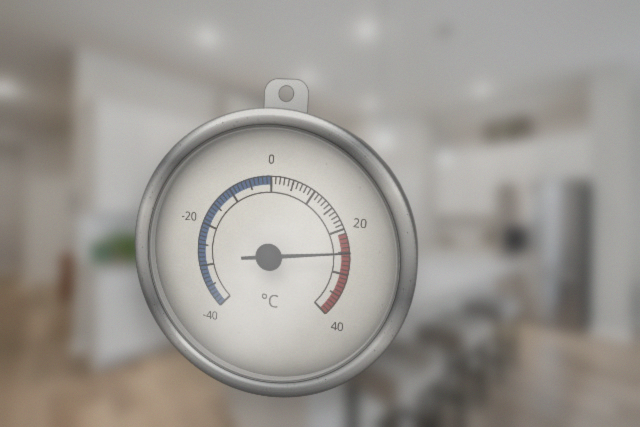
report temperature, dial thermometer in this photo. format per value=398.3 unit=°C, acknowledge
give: value=25 unit=°C
